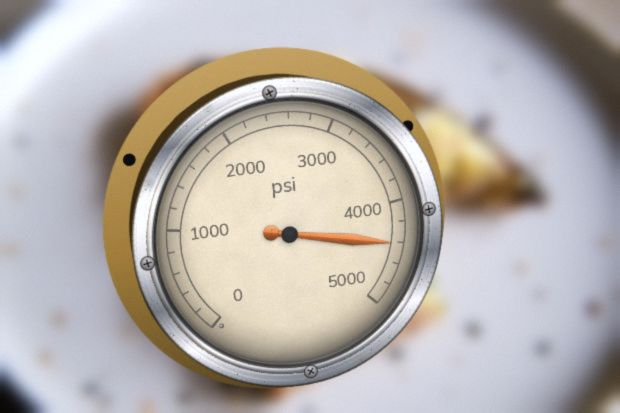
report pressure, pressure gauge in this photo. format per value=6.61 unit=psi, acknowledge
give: value=4400 unit=psi
